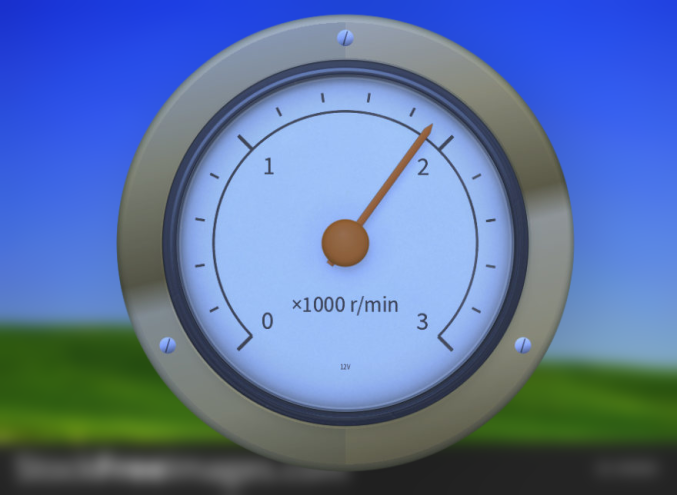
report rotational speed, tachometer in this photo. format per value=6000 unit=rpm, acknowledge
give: value=1900 unit=rpm
